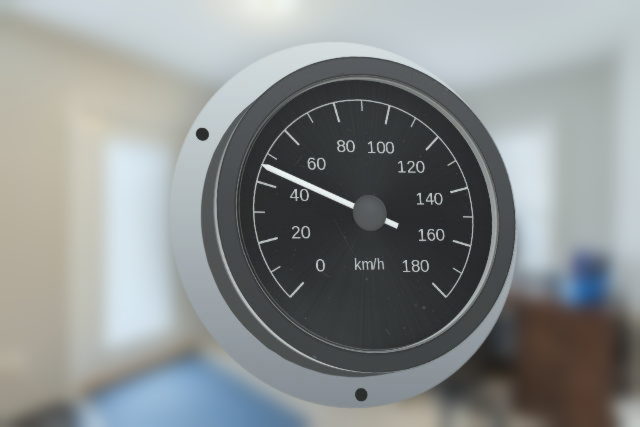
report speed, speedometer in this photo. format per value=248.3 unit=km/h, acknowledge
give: value=45 unit=km/h
